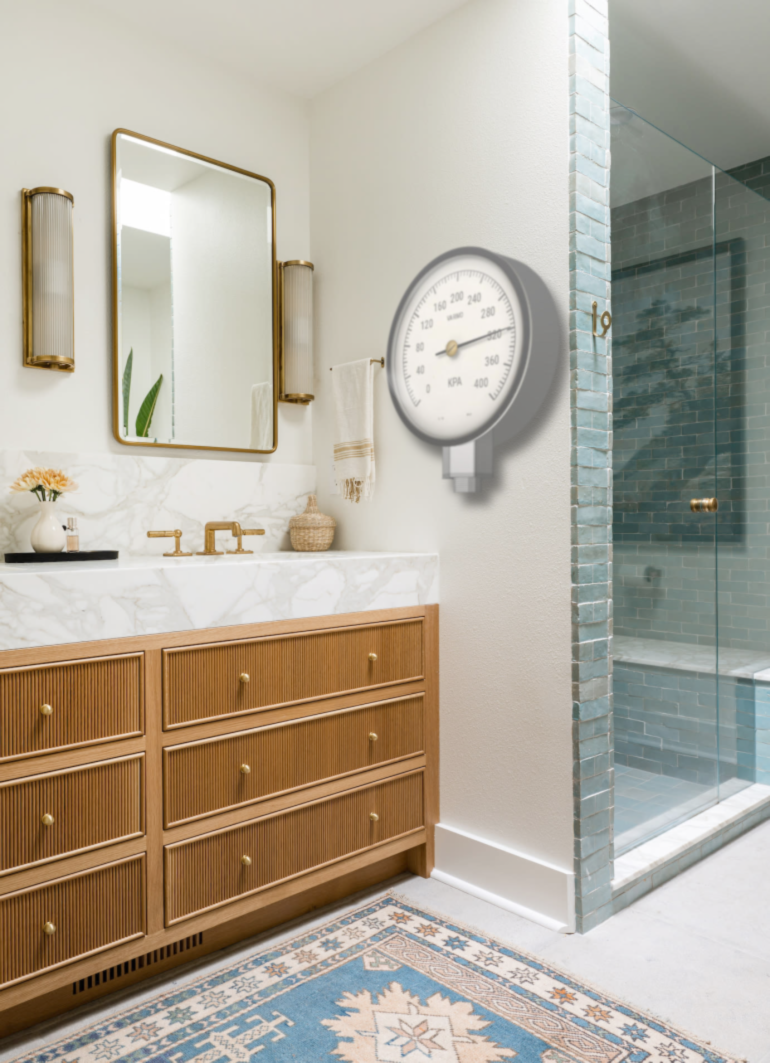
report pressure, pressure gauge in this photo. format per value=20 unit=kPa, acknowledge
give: value=320 unit=kPa
